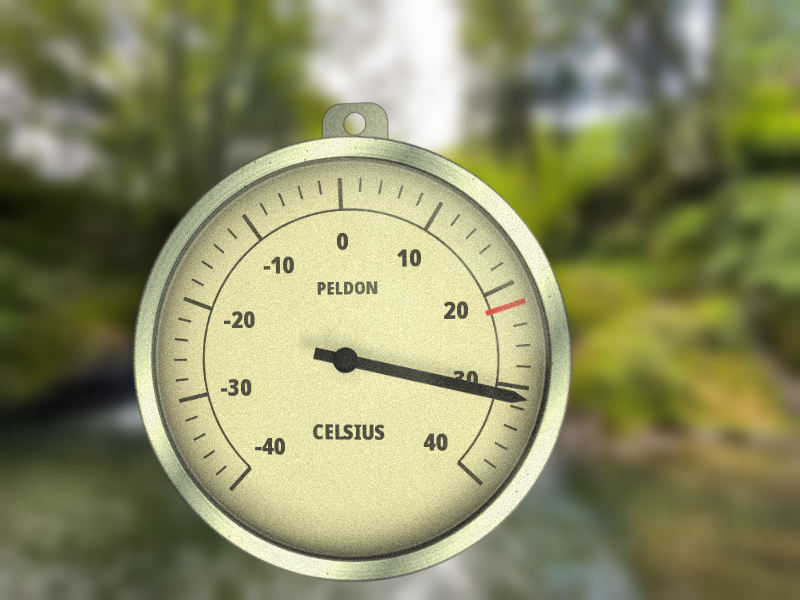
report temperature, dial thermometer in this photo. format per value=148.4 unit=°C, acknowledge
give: value=31 unit=°C
